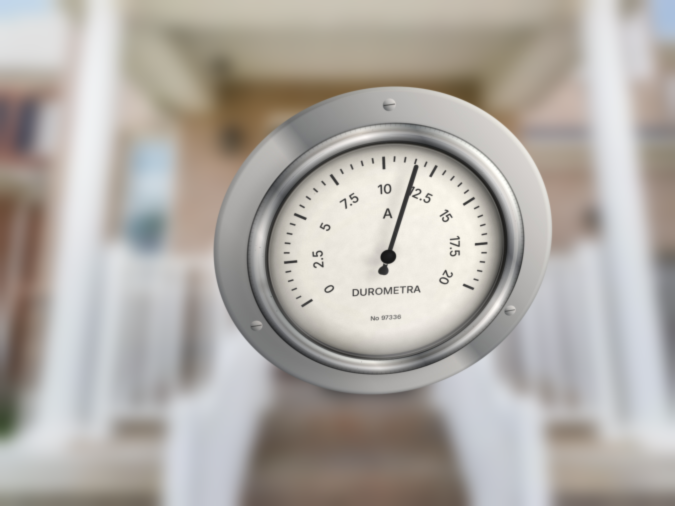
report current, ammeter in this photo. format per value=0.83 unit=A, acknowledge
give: value=11.5 unit=A
